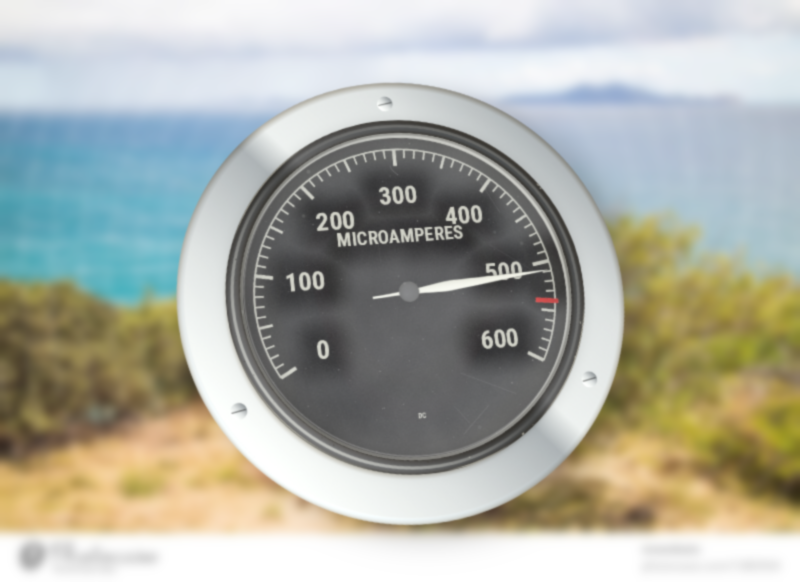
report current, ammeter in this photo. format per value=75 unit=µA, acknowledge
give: value=510 unit=µA
